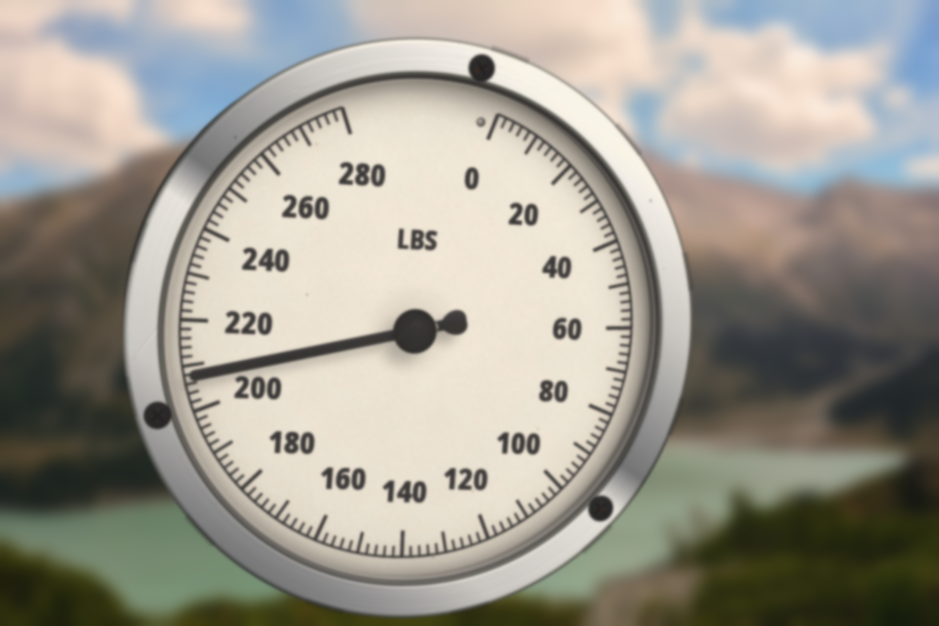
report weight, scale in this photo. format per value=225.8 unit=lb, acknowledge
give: value=208 unit=lb
